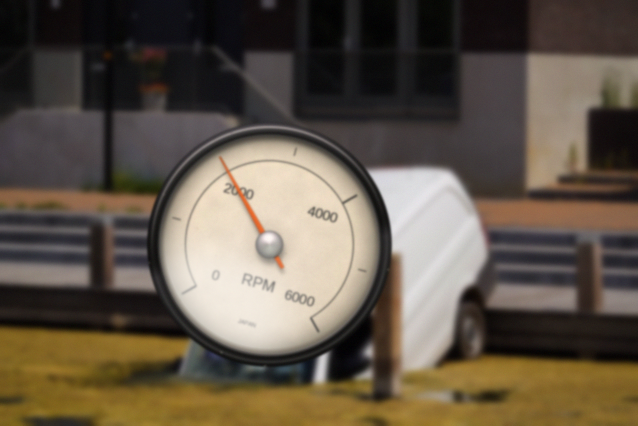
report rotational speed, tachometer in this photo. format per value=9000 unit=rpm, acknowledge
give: value=2000 unit=rpm
